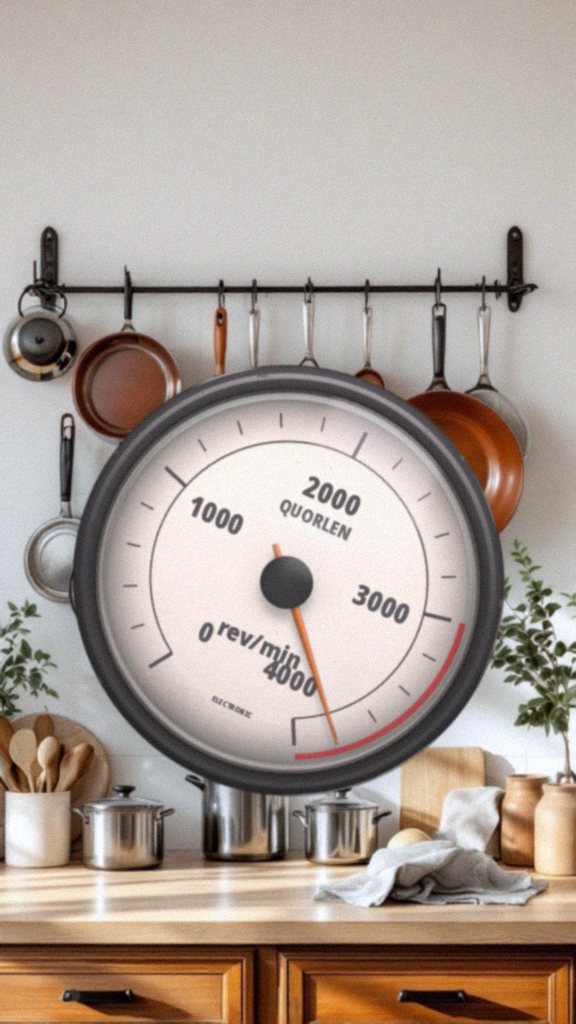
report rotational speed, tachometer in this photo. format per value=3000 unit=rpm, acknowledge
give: value=3800 unit=rpm
